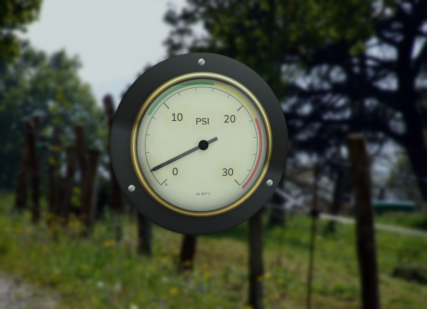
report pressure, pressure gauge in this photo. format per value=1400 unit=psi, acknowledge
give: value=2 unit=psi
